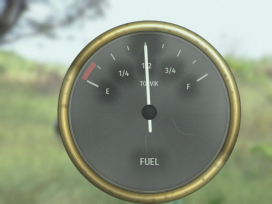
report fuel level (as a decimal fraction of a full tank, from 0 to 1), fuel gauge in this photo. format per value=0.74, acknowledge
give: value=0.5
